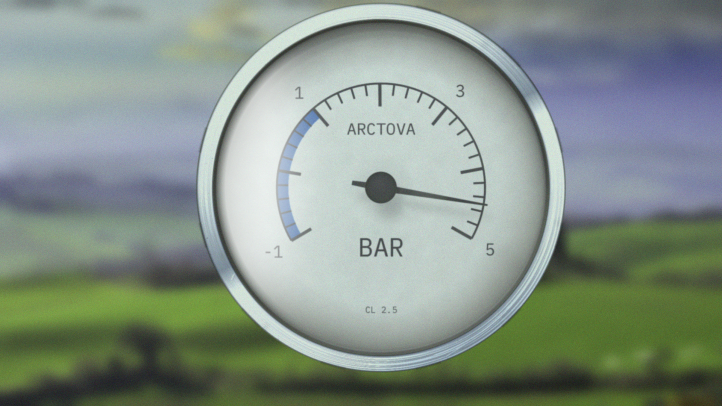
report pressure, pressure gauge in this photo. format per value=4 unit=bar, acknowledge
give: value=4.5 unit=bar
